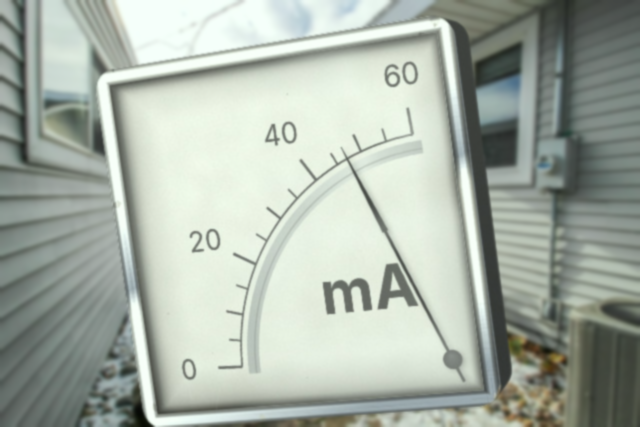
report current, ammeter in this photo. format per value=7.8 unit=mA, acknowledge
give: value=47.5 unit=mA
